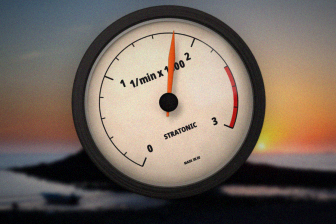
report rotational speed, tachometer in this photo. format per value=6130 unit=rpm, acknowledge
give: value=1800 unit=rpm
